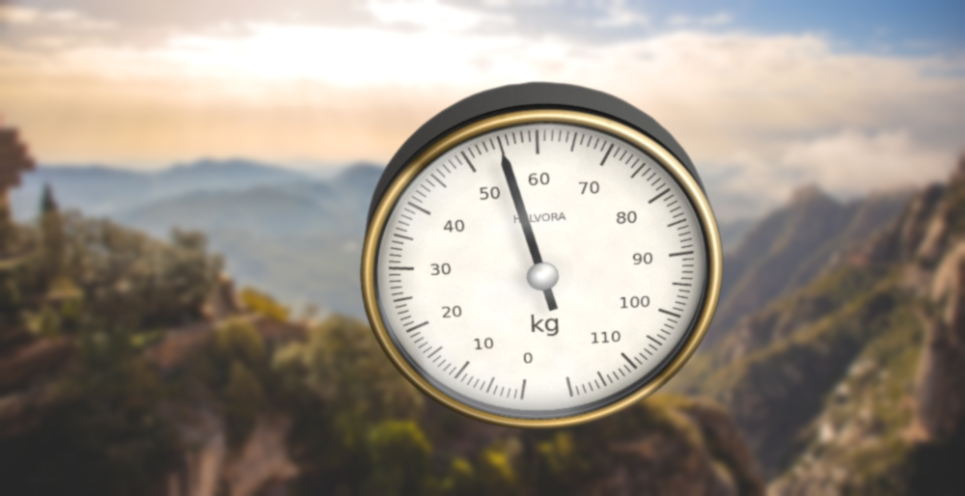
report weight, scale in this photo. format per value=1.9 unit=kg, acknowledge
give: value=55 unit=kg
